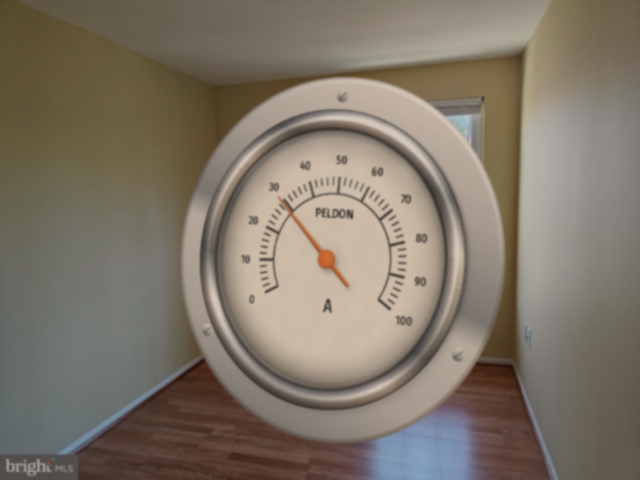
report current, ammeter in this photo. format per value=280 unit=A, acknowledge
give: value=30 unit=A
